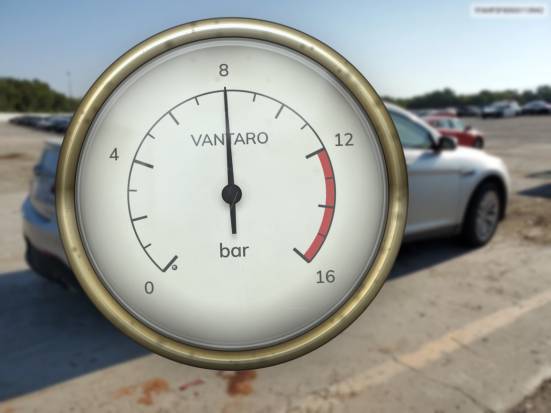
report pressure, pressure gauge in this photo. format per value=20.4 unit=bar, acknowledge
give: value=8 unit=bar
